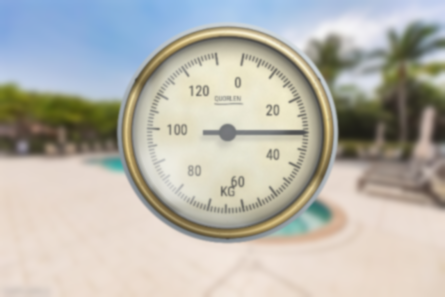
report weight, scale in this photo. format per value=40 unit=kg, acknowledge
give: value=30 unit=kg
